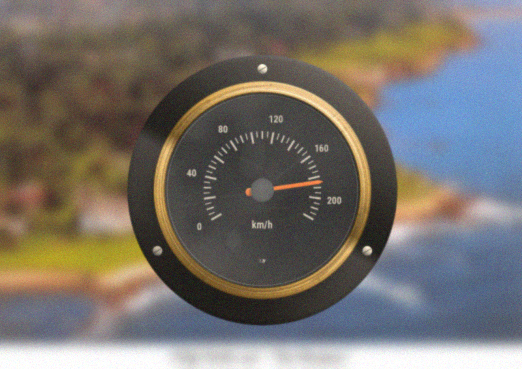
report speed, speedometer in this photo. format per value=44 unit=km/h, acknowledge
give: value=185 unit=km/h
